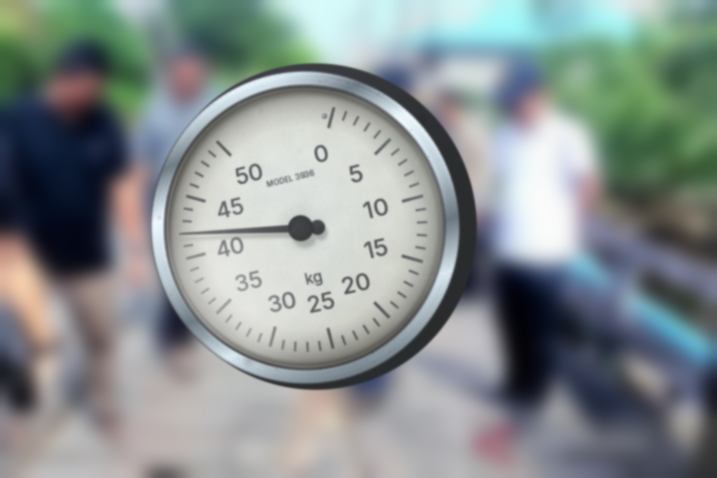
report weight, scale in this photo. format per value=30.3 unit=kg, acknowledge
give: value=42 unit=kg
